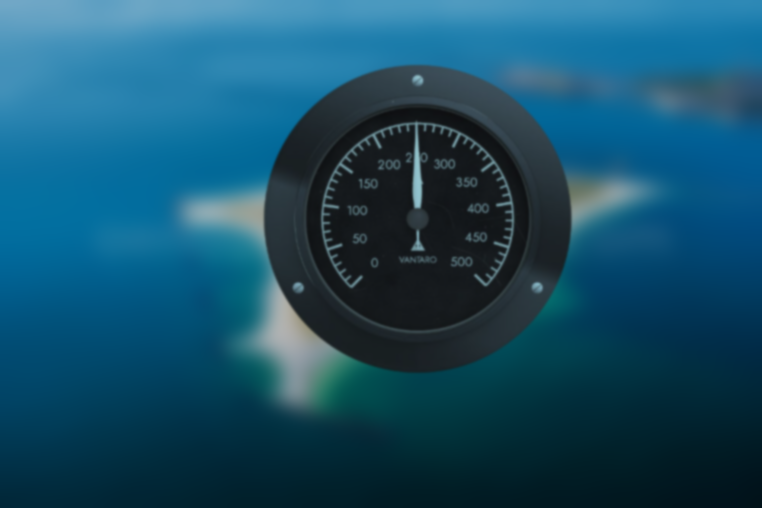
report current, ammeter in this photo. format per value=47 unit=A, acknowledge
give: value=250 unit=A
